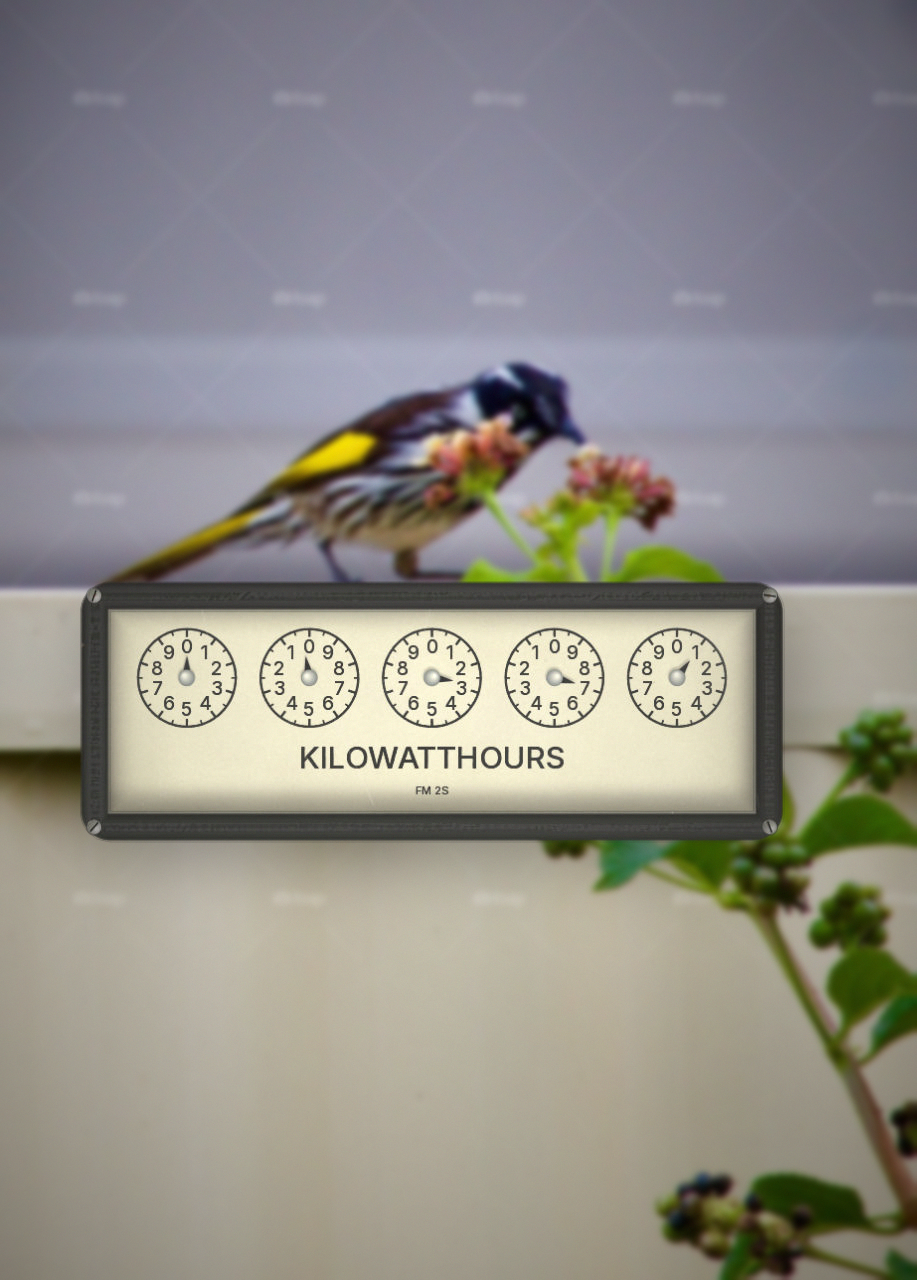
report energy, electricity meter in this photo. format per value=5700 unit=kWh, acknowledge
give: value=271 unit=kWh
